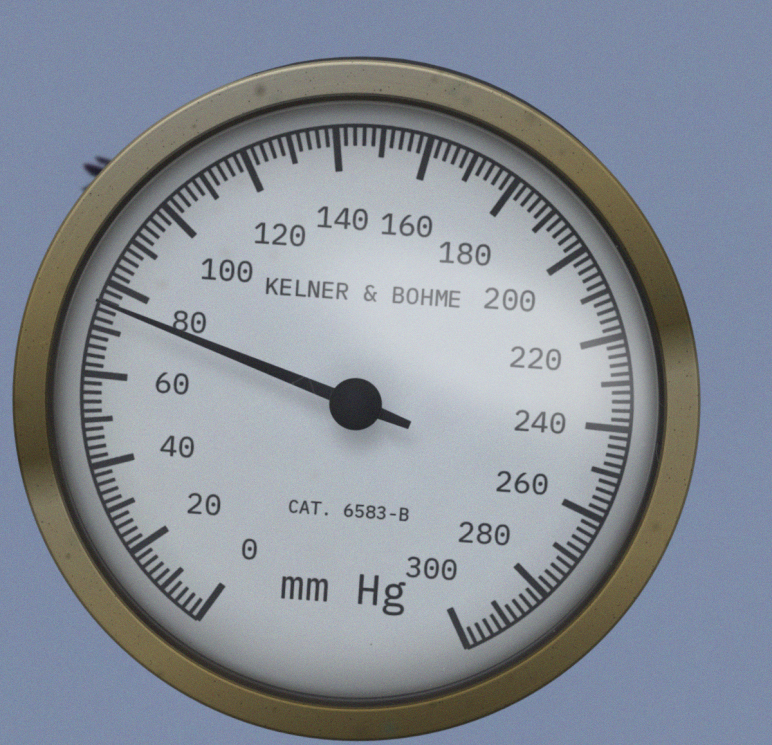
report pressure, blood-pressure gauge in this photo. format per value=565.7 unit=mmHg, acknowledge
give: value=76 unit=mmHg
